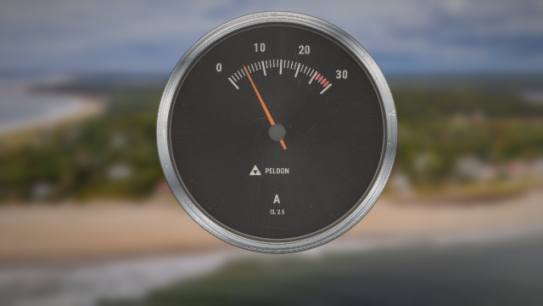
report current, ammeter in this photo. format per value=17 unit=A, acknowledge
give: value=5 unit=A
